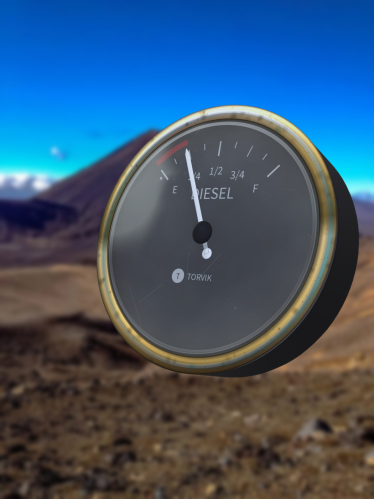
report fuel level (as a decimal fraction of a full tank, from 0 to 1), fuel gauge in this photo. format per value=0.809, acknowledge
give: value=0.25
